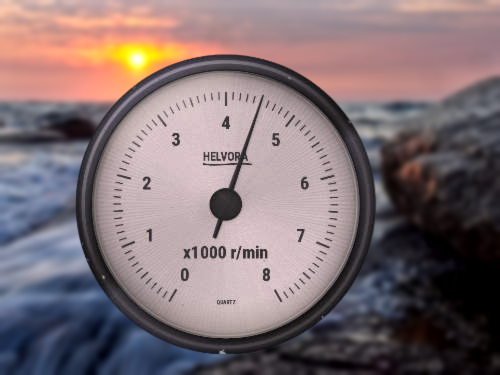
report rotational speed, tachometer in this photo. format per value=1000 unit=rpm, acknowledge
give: value=4500 unit=rpm
